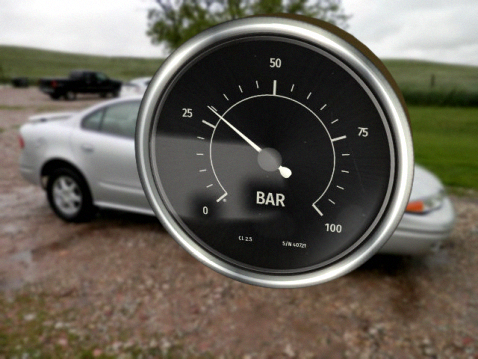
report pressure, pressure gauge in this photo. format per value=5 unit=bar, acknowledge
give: value=30 unit=bar
